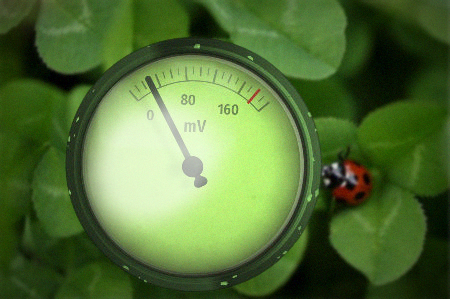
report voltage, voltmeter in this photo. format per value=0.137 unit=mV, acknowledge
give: value=30 unit=mV
